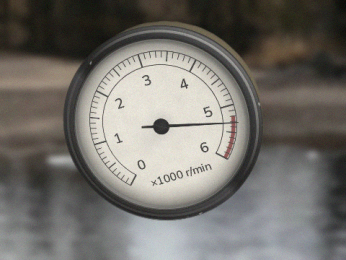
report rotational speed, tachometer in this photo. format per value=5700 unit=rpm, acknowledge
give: value=5300 unit=rpm
